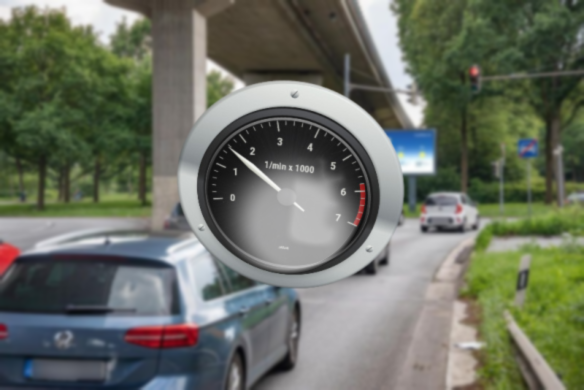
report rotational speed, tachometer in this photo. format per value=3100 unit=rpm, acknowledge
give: value=1600 unit=rpm
